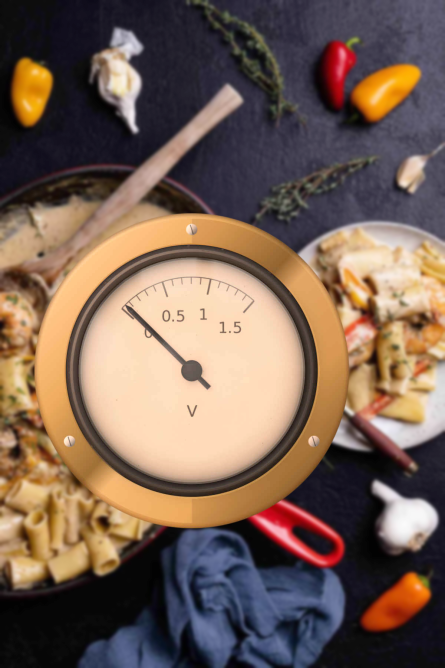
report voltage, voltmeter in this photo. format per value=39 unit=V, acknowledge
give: value=0.05 unit=V
